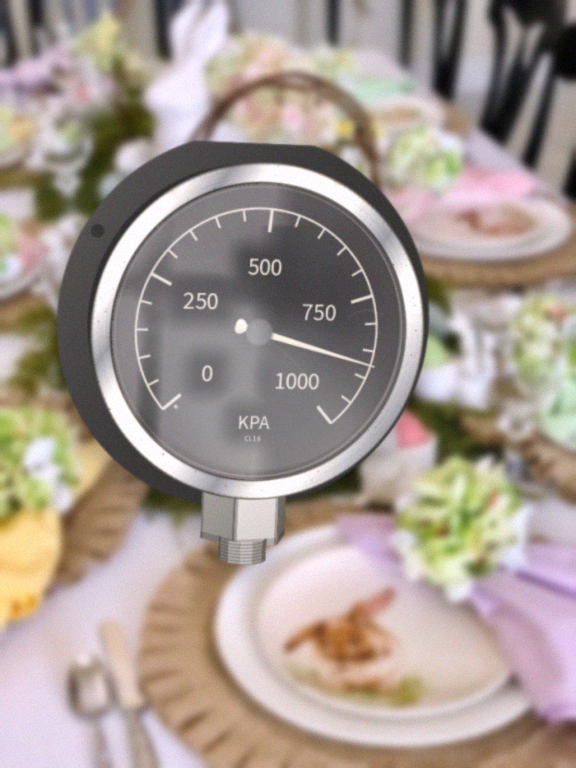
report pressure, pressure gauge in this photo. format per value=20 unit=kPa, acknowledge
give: value=875 unit=kPa
